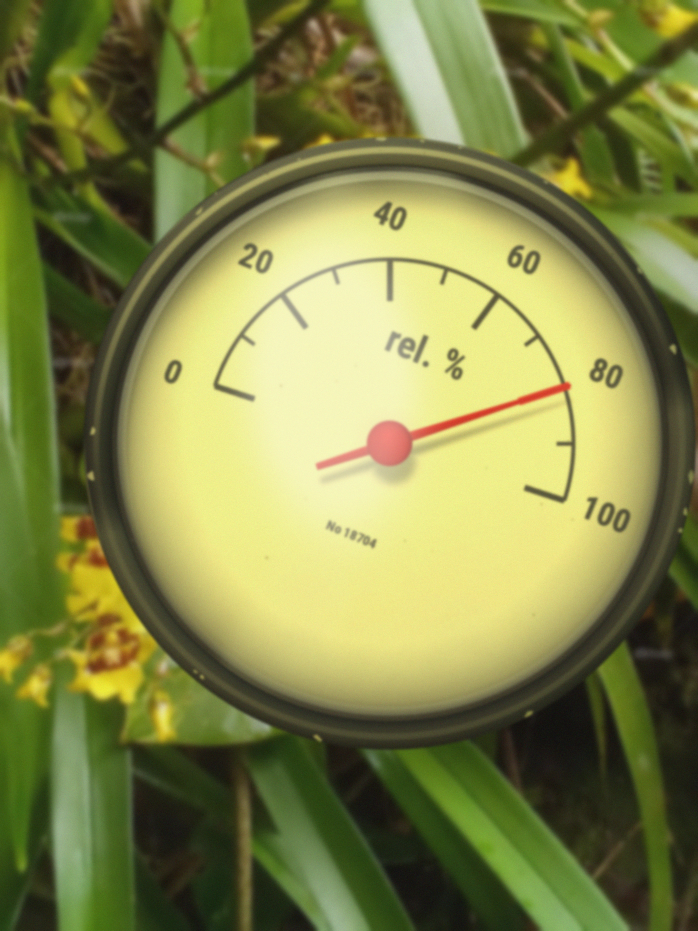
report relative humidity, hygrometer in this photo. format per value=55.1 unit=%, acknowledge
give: value=80 unit=%
